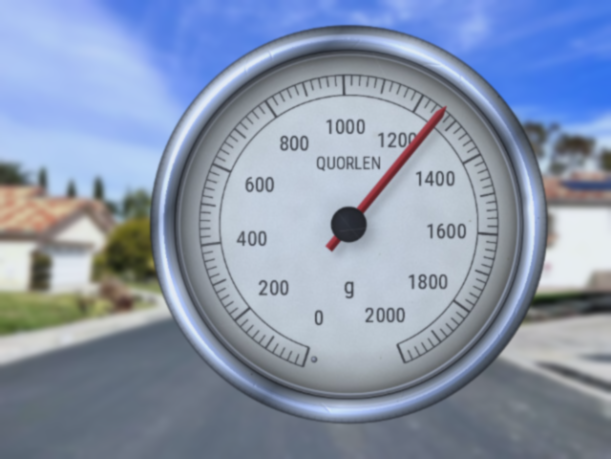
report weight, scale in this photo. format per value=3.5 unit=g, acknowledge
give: value=1260 unit=g
